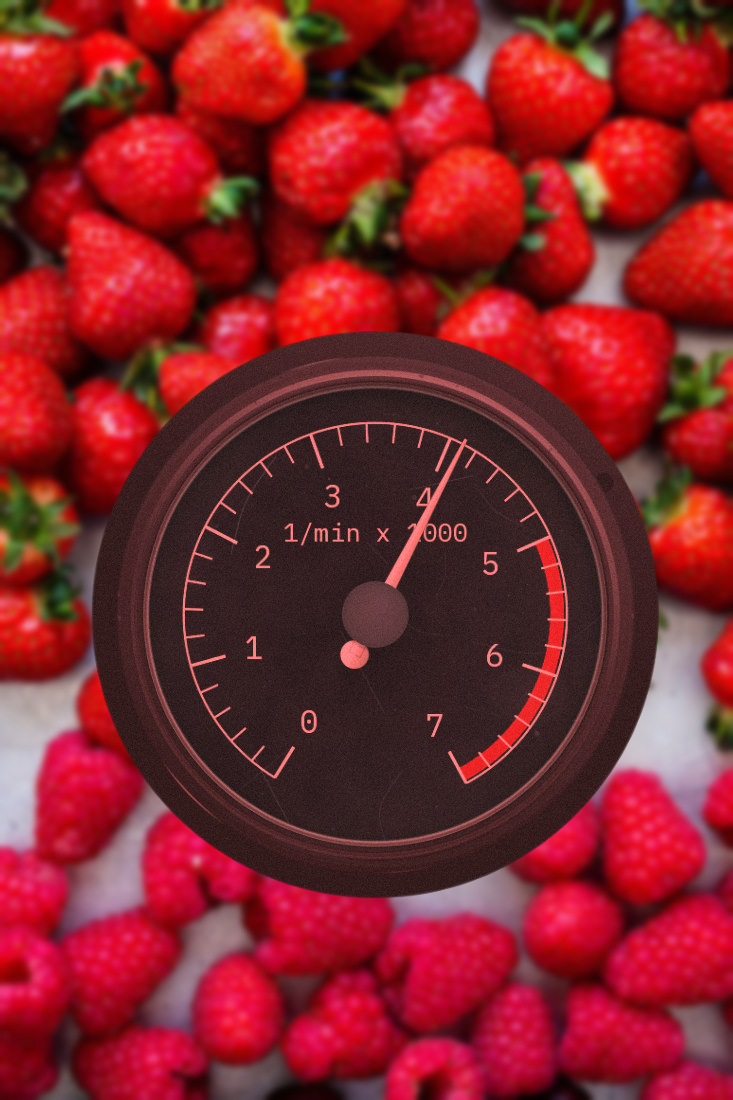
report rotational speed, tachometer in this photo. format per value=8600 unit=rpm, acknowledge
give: value=4100 unit=rpm
